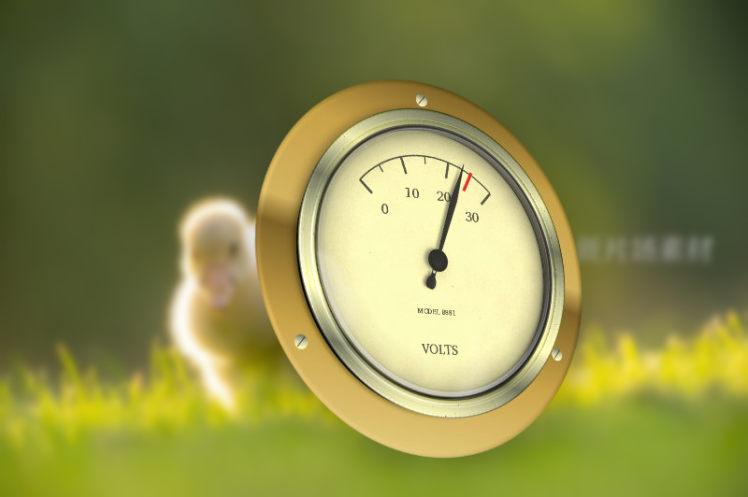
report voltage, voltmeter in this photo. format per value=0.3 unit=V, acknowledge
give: value=22.5 unit=V
